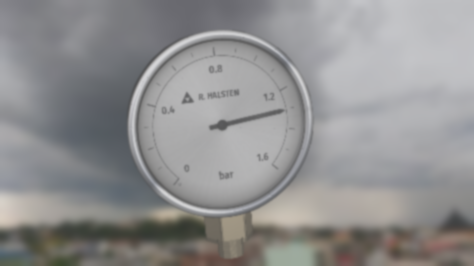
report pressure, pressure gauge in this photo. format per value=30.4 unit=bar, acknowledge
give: value=1.3 unit=bar
